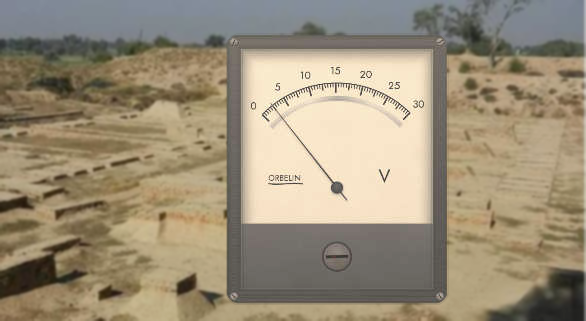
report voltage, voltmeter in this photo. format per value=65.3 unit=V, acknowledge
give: value=2.5 unit=V
